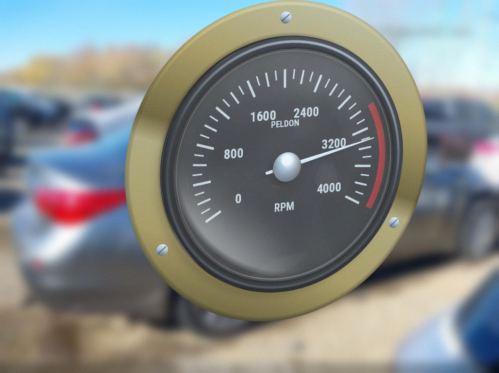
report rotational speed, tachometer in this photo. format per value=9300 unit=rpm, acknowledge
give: value=3300 unit=rpm
